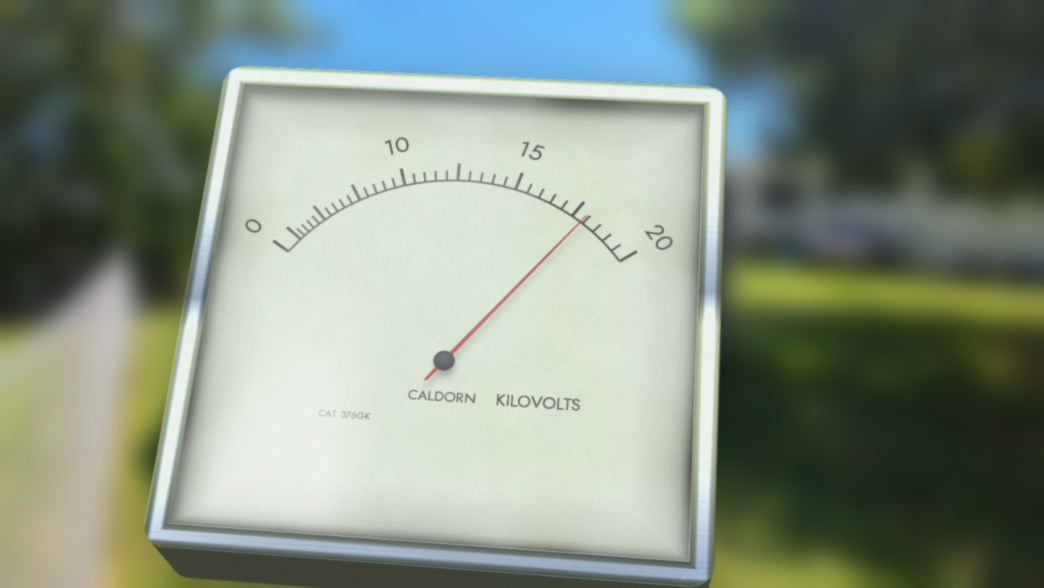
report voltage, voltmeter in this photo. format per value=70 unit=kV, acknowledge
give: value=18 unit=kV
